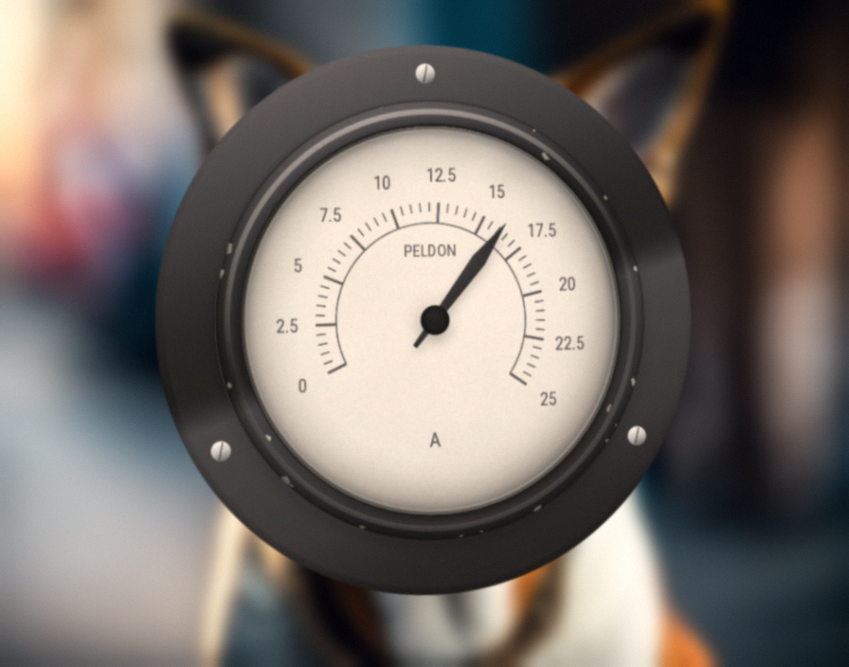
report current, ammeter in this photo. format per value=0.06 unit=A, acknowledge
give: value=16 unit=A
